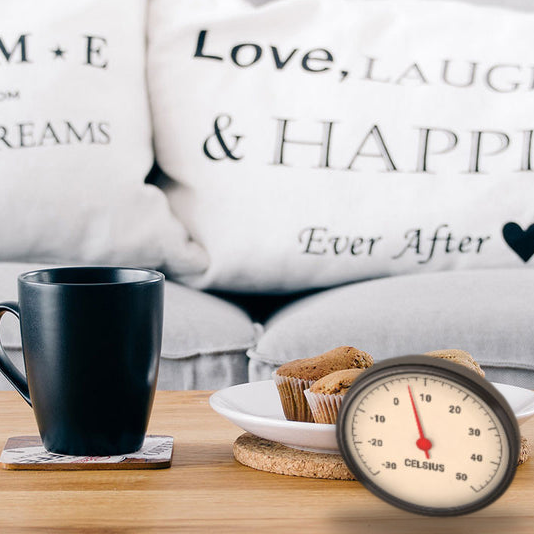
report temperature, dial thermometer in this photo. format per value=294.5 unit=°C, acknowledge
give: value=6 unit=°C
